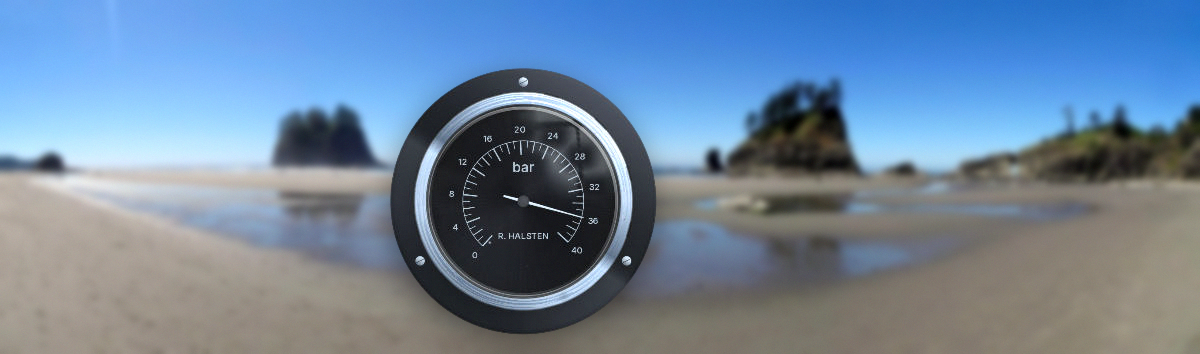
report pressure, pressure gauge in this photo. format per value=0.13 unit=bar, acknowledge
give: value=36 unit=bar
